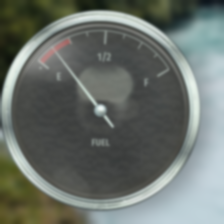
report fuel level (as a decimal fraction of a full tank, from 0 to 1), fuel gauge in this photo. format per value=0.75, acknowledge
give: value=0.125
